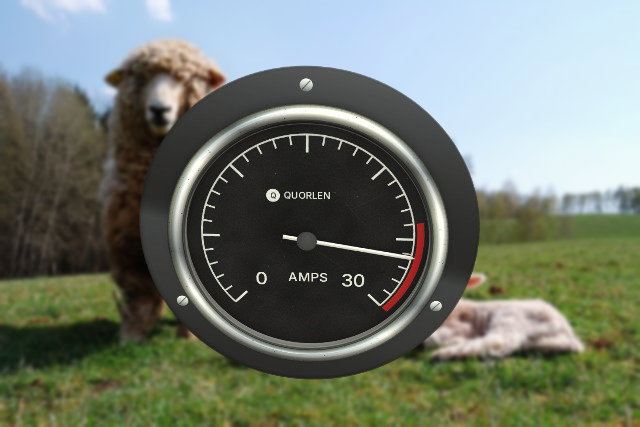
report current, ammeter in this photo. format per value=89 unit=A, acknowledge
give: value=26 unit=A
